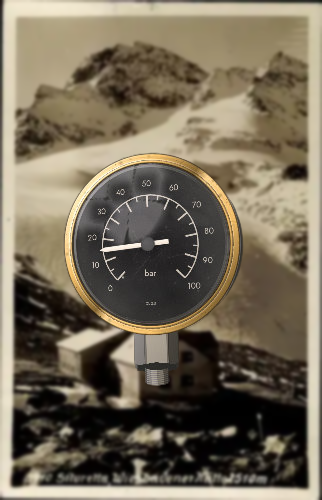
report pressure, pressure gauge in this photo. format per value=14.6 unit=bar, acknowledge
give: value=15 unit=bar
